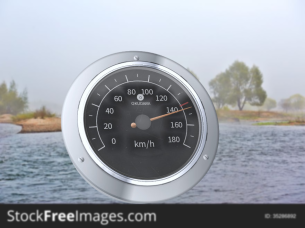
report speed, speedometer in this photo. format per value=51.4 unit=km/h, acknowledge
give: value=145 unit=km/h
